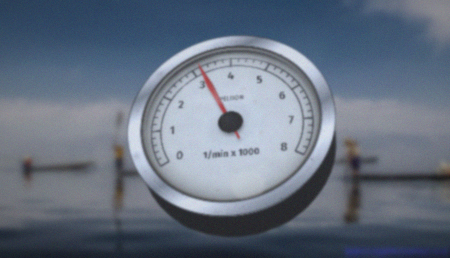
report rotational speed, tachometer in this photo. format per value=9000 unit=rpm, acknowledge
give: value=3200 unit=rpm
